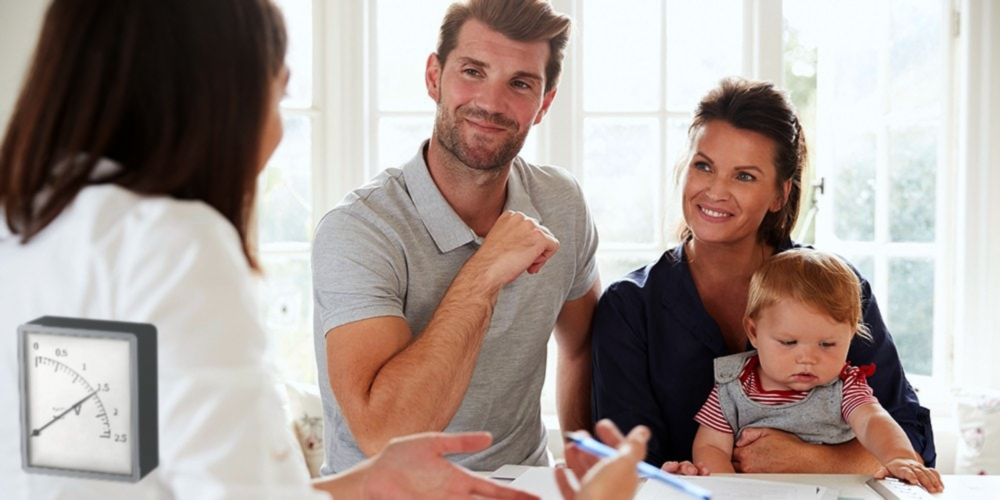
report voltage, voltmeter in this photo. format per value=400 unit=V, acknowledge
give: value=1.5 unit=V
